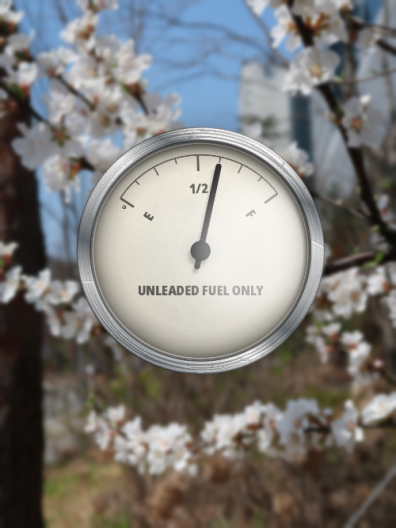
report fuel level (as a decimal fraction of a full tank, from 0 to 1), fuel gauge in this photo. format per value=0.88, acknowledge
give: value=0.625
